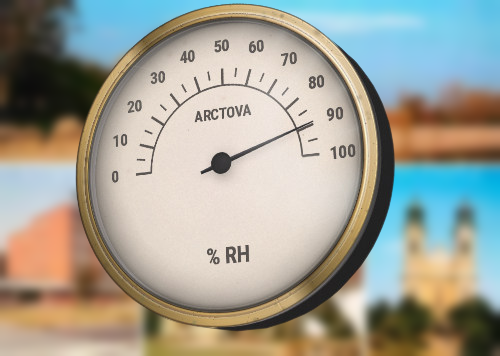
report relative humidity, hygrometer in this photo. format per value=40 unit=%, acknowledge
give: value=90 unit=%
